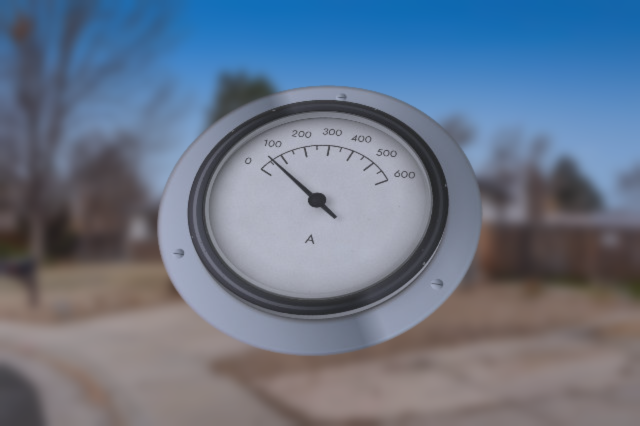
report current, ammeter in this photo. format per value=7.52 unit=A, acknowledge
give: value=50 unit=A
